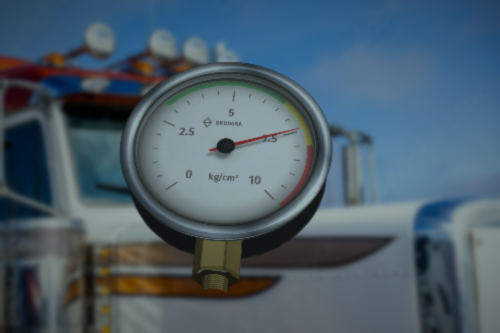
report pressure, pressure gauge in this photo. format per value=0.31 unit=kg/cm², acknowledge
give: value=7.5 unit=kg/cm²
